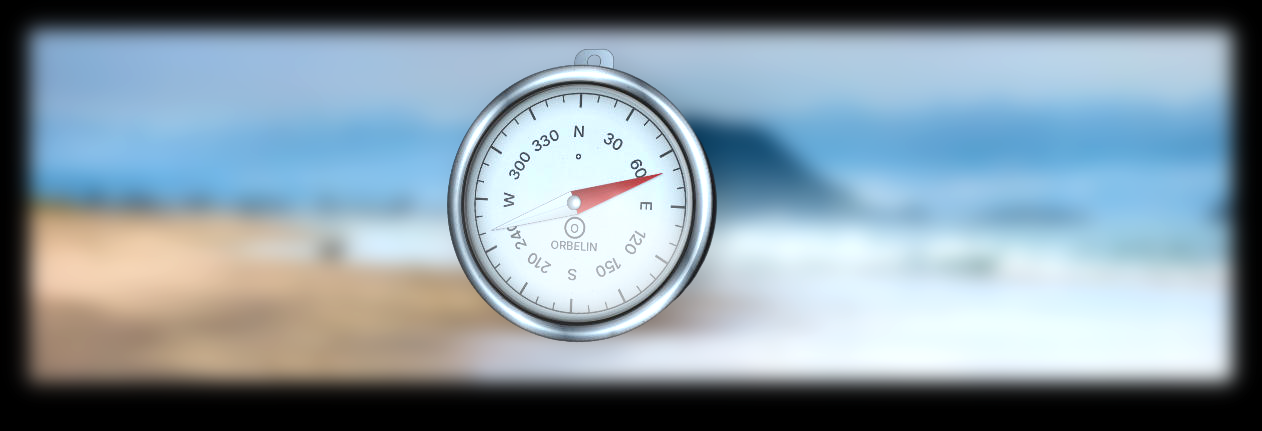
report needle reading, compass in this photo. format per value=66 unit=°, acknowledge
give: value=70 unit=°
